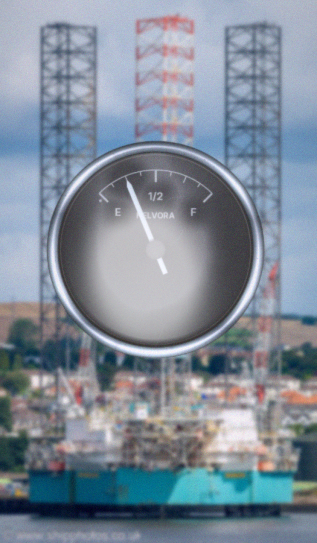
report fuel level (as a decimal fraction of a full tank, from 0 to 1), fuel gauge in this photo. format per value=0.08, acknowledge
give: value=0.25
